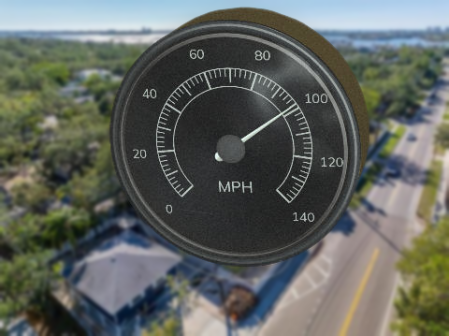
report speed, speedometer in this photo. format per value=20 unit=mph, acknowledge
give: value=98 unit=mph
